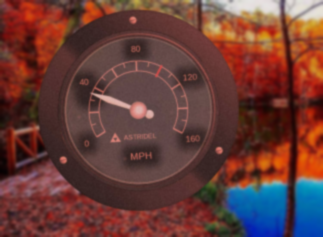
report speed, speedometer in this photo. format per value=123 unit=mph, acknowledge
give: value=35 unit=mph
